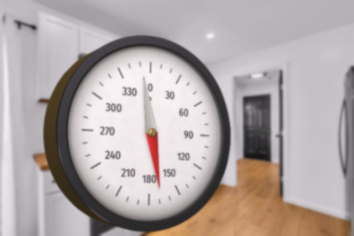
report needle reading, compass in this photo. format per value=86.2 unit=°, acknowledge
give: value=170 unit=°
